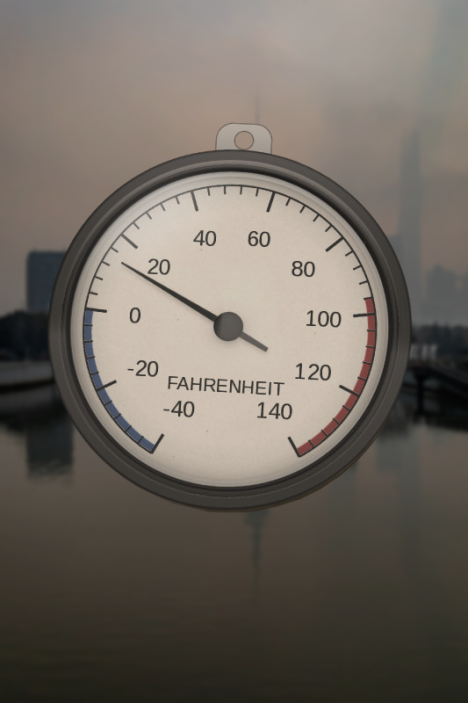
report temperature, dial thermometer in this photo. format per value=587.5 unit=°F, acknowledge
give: value=14 unit=°F
